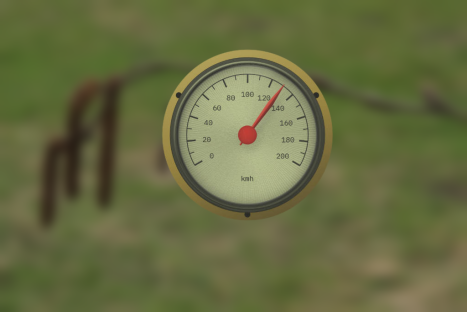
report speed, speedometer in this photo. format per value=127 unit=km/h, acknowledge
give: value=130 unit=km/h
